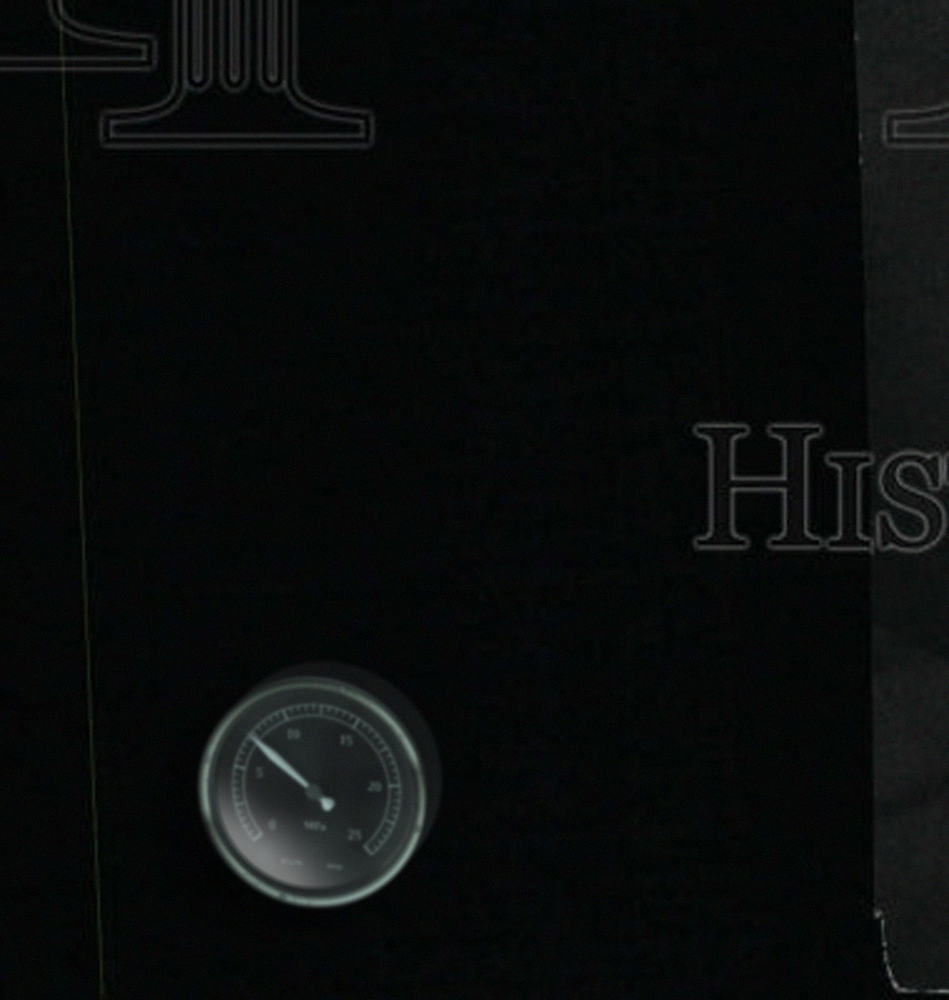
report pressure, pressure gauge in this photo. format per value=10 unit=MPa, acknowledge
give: value=7.5 unit=MPa
